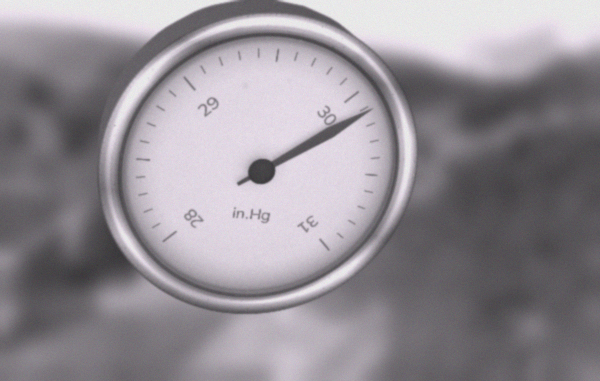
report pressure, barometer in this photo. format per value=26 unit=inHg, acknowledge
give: value=30.1 unit=inHg
